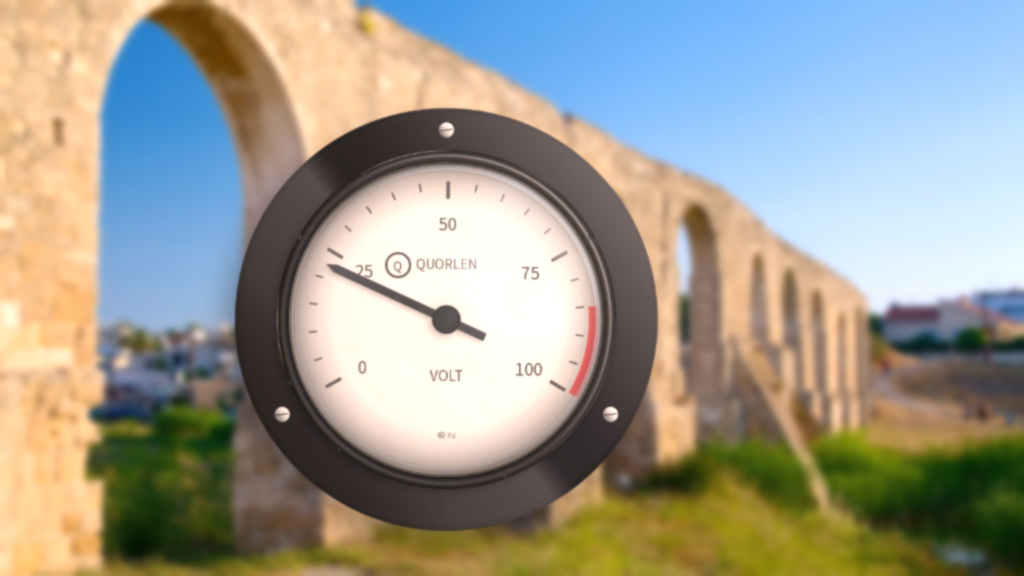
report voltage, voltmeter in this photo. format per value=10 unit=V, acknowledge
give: value=22.5 unit=V
